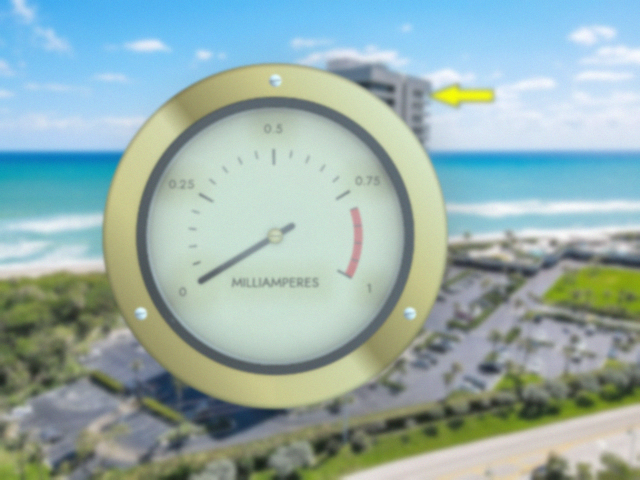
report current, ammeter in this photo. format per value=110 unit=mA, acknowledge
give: value=0 unit=mA
